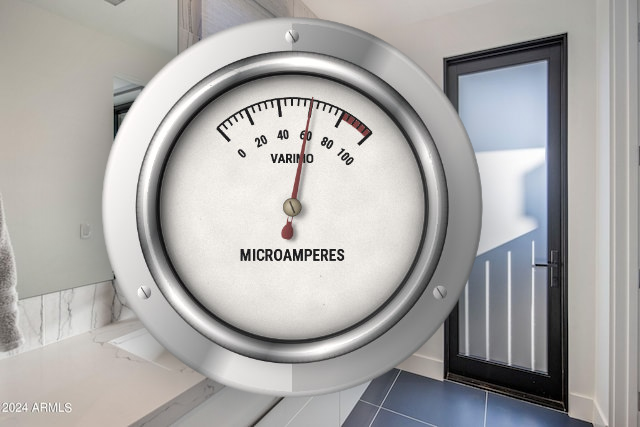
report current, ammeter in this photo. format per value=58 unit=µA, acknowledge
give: value=60 unit=µA
